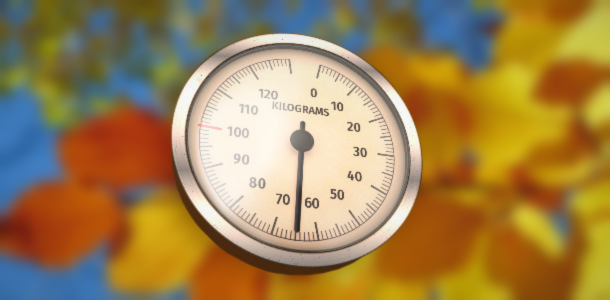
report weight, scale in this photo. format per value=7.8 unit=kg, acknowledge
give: value=65 unit=kg
